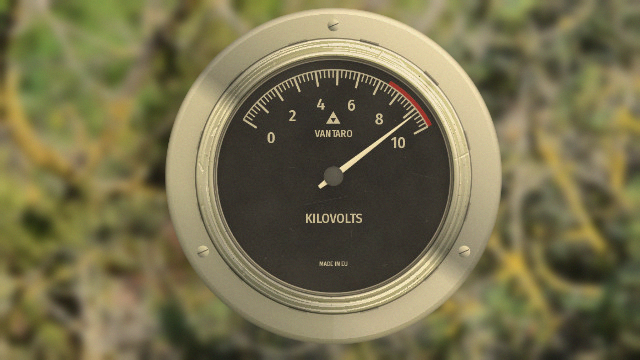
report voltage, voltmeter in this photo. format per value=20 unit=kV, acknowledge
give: value=9.2 unit=kV
